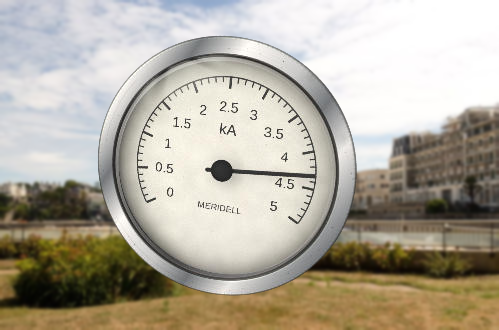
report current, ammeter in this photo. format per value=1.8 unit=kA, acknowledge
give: value=4.3 unit=kA
